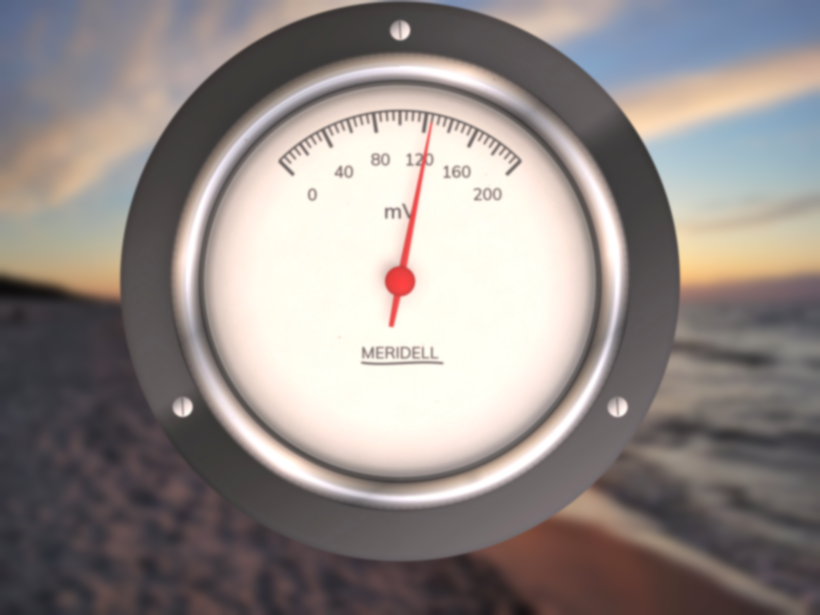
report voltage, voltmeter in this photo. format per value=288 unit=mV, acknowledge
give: value=125 unit=mV
